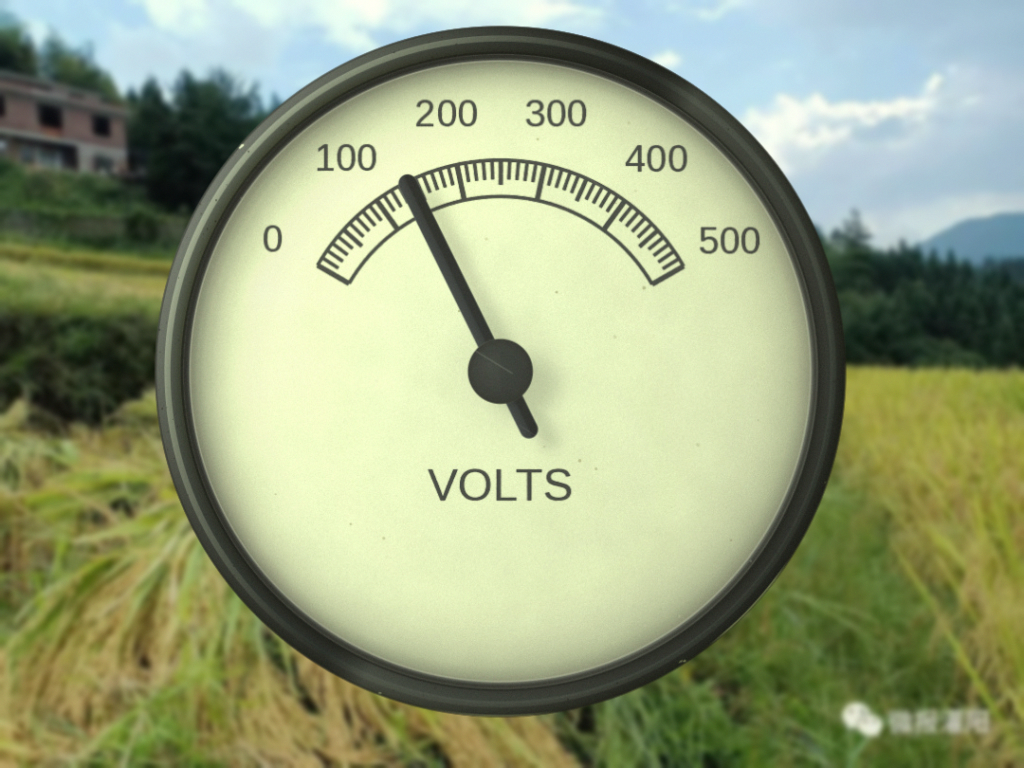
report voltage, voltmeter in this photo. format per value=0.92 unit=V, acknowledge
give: value=140 unit=V
